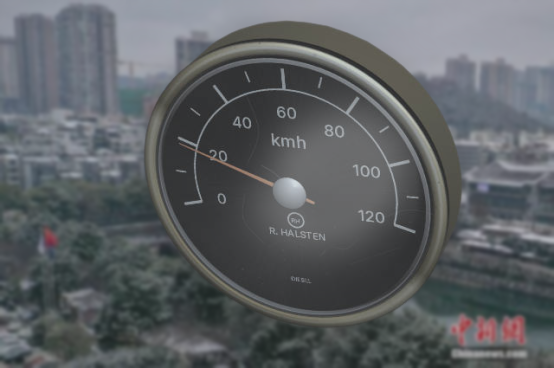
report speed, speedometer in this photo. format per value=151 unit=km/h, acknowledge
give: value=20 unit=km/h
